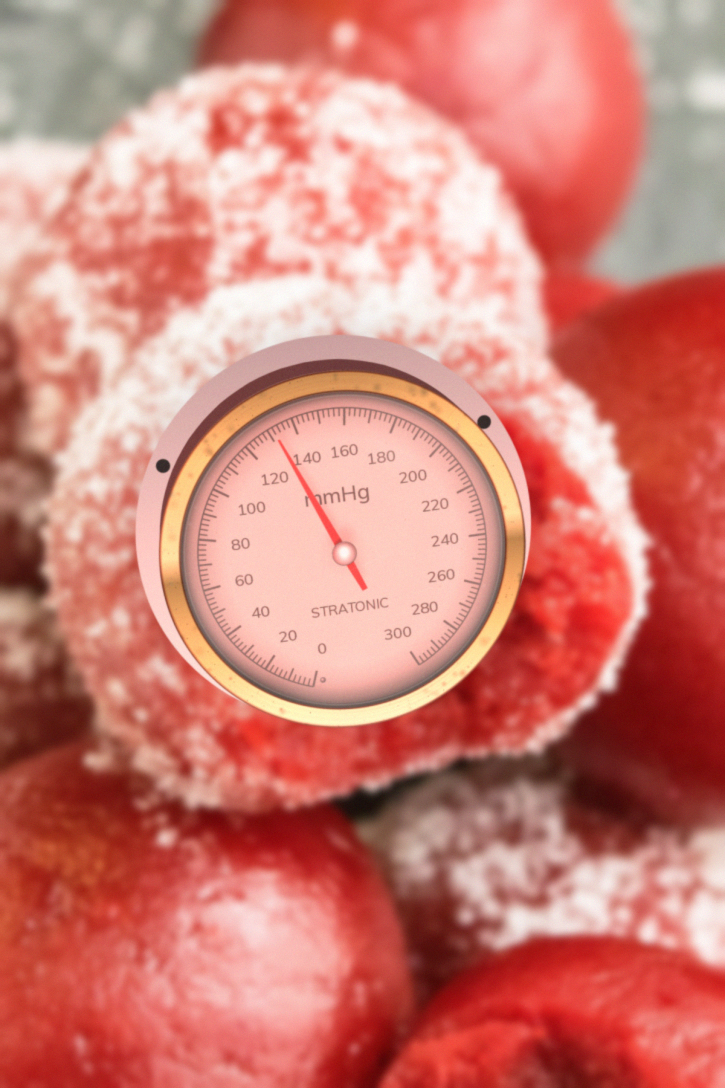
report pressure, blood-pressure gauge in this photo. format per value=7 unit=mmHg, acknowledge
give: value=132 unit=mmHg
